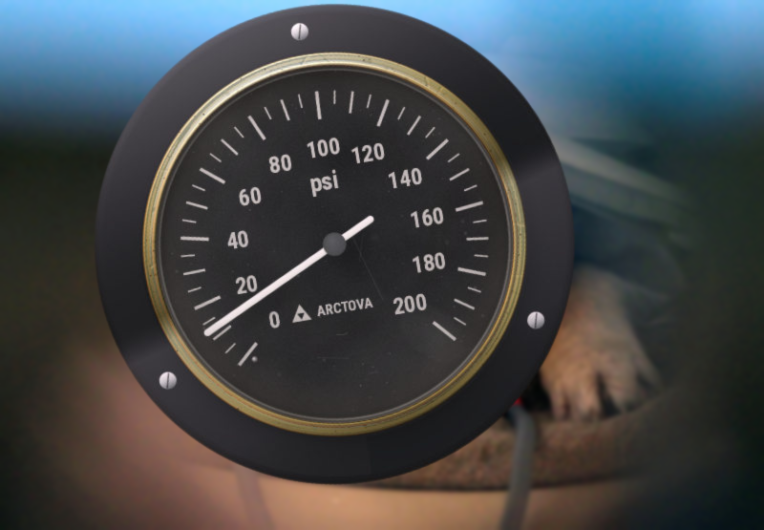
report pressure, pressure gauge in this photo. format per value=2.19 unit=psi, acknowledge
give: value=12.5 unit=psi
